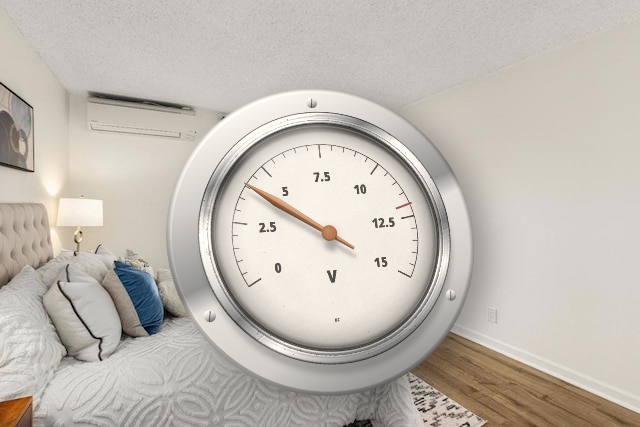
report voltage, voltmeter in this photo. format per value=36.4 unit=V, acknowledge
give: value=4 unit=V
